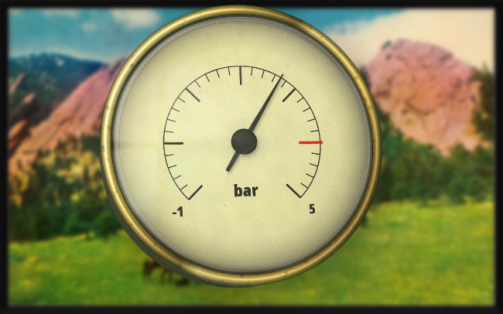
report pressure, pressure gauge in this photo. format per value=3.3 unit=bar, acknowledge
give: value=2.7 unit=bar
